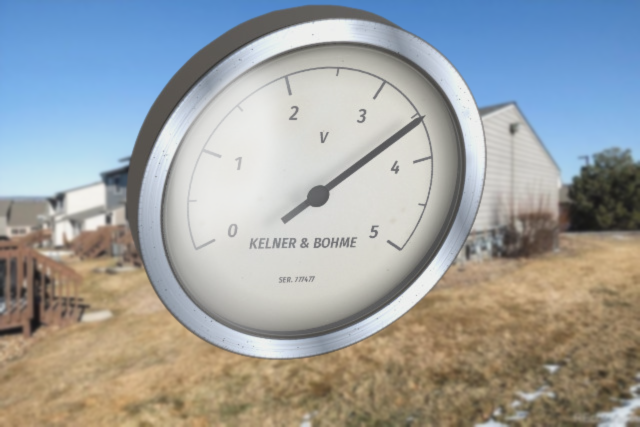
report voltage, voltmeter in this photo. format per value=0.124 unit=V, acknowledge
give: value=3.5 unit=V
